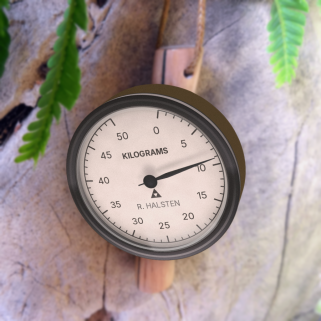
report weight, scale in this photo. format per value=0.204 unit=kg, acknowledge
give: value=9 unit=kg
